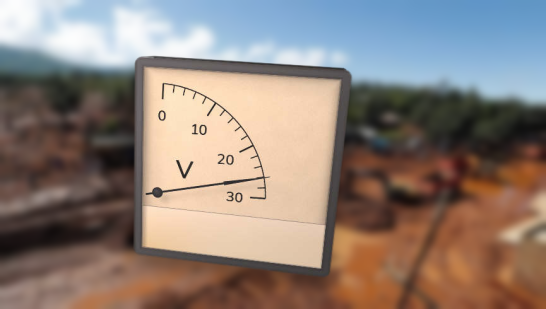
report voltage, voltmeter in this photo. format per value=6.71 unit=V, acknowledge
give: value=26 unit=V
